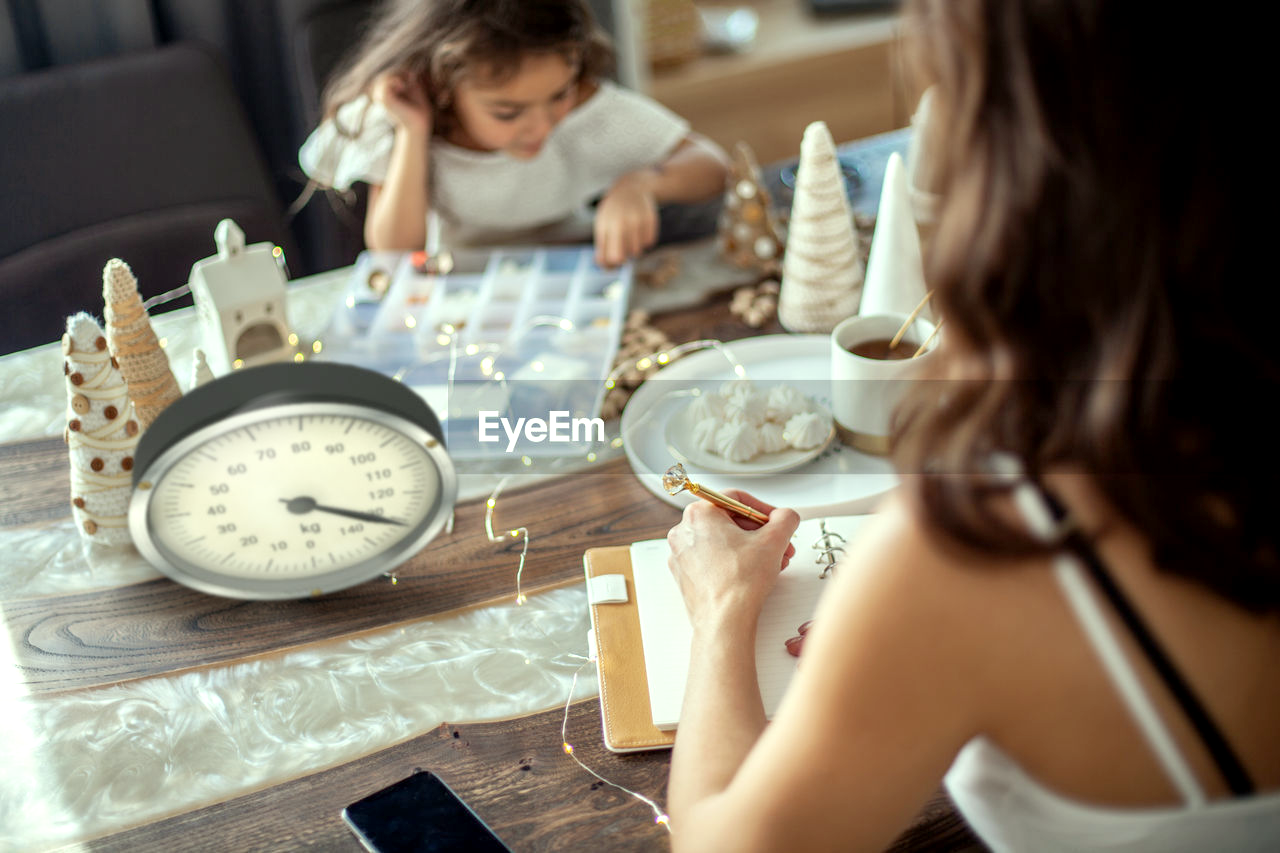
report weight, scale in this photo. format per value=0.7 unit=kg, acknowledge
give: value=130 unit=kg
